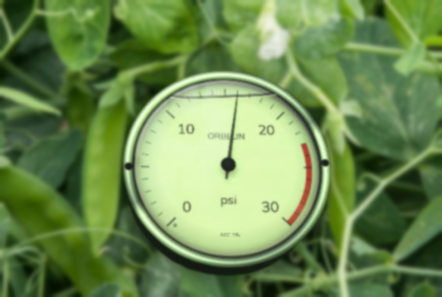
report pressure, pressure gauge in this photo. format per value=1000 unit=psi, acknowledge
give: value=16 unit=psi
